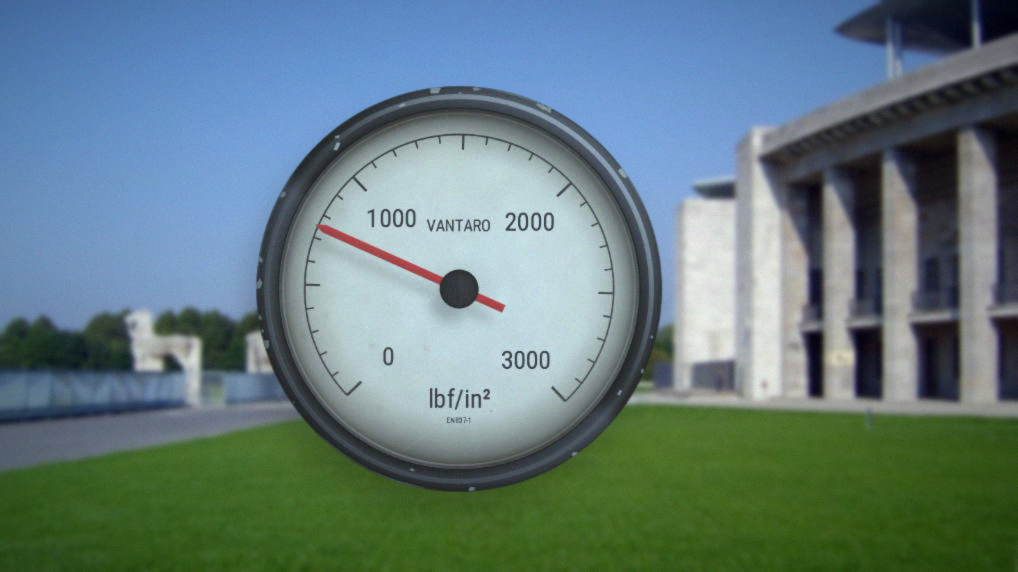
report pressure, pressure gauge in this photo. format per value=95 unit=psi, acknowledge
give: value=750 unit=psi
